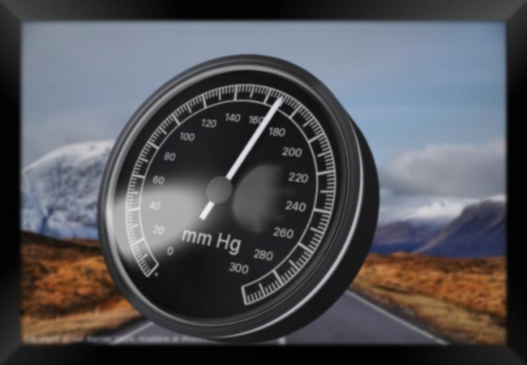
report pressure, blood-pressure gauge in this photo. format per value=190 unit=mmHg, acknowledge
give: value=170 unit=mmHg
